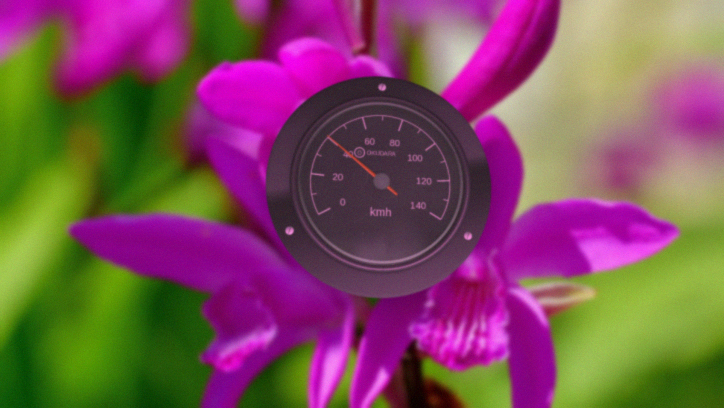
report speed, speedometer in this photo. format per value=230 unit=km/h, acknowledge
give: value=40 unit=km/h
